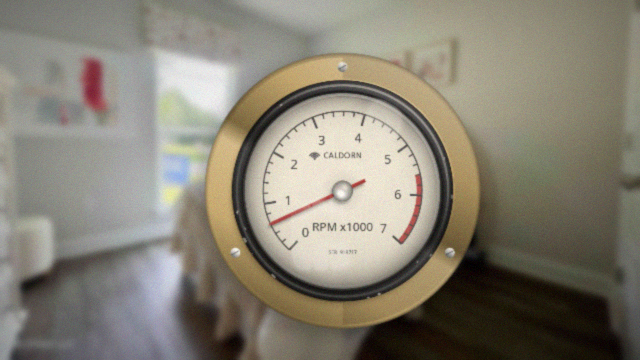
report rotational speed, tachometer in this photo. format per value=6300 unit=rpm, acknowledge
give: value=600 unit=rpm
